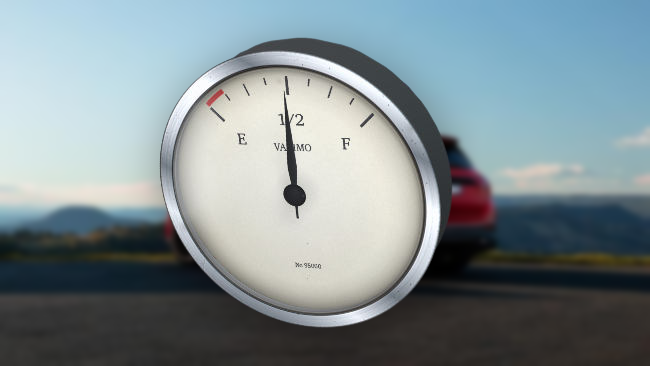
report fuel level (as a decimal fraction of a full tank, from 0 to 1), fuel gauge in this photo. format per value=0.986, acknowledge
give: value=0.5
